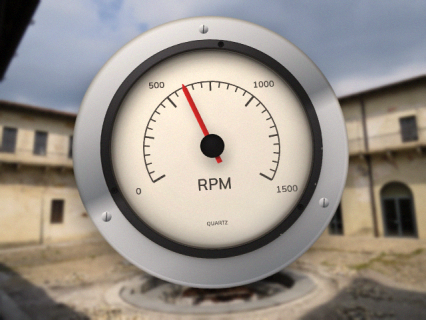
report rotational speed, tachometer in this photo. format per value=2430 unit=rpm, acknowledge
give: value=600 unit=rpm
